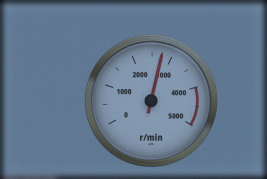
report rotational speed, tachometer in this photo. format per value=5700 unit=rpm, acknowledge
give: value=2750 unit=rpm
